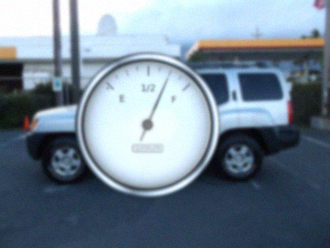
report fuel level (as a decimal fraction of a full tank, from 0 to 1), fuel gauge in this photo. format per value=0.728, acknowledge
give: value=0.75
